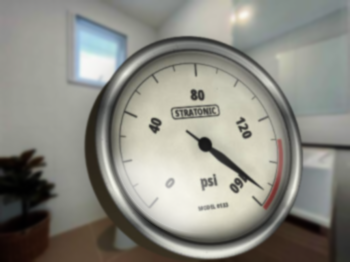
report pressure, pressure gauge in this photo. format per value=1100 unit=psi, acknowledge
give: value=155 unit=psi
